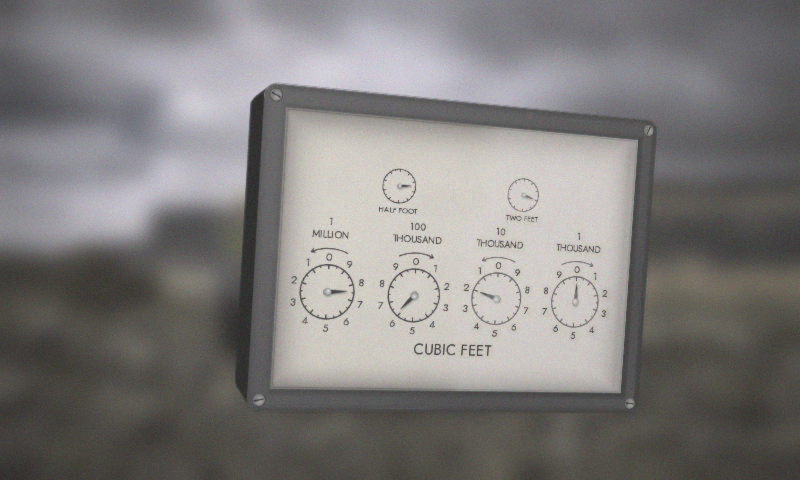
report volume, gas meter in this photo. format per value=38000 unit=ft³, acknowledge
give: value=762000 unit=ft³
